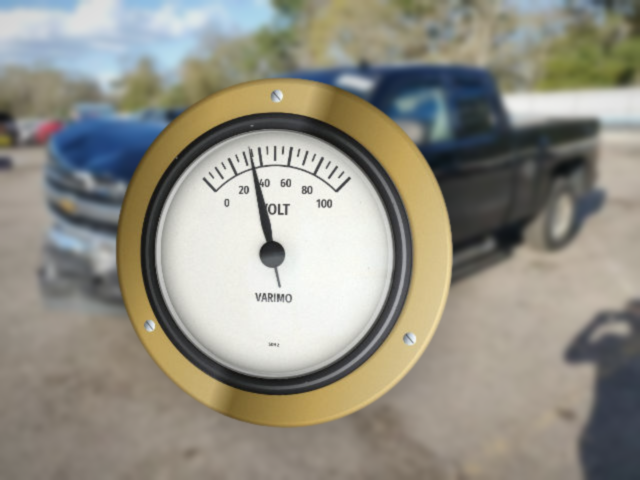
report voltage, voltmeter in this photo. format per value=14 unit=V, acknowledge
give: value=35 unit=V
